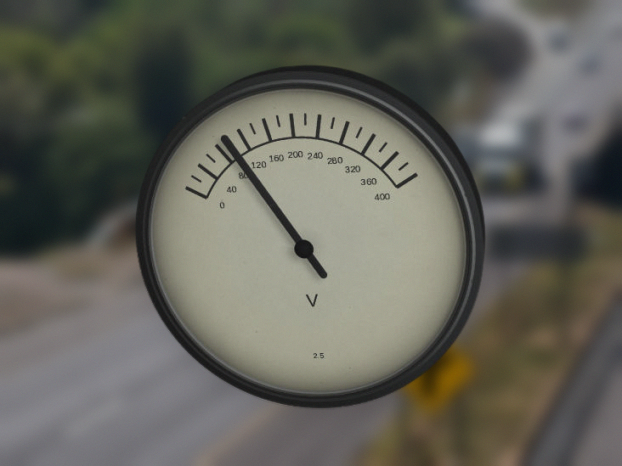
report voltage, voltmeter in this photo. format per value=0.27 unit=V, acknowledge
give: value=100 unit=V
